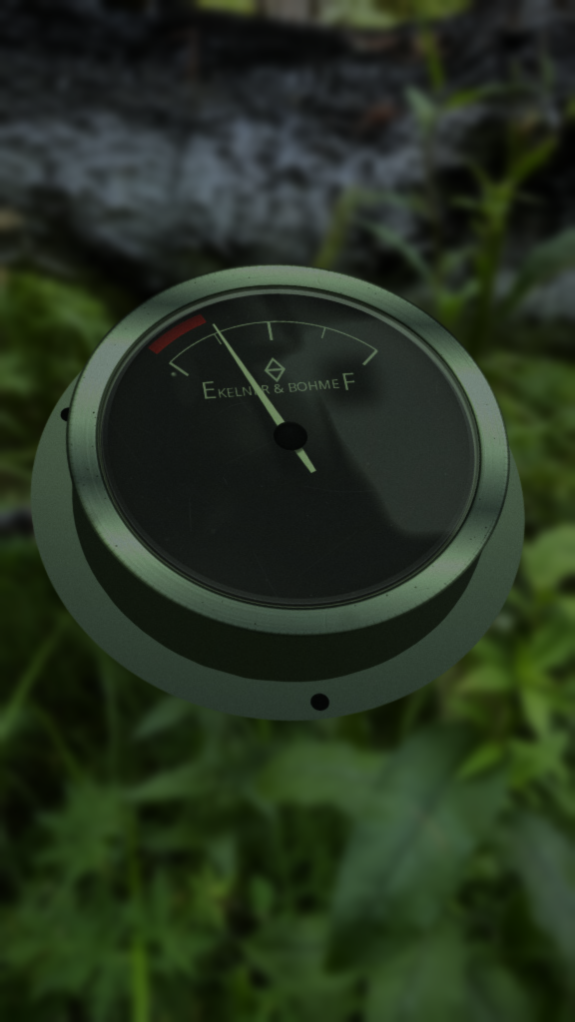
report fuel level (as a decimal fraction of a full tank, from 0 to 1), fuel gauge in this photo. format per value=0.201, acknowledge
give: value=0.25
